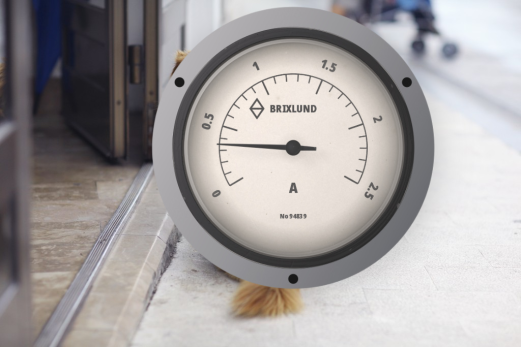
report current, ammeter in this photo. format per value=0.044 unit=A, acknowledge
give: value=0.35 unit=A
